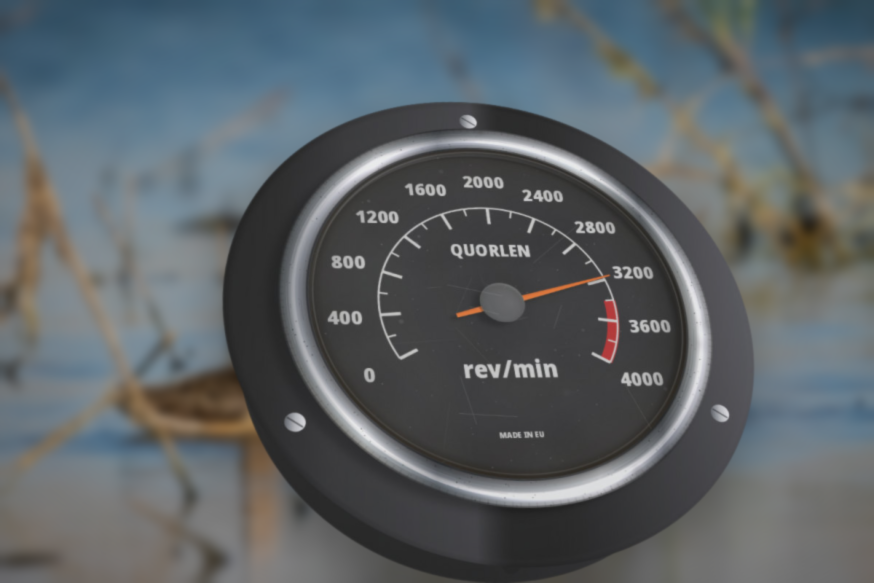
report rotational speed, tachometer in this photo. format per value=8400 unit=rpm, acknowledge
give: value=3200 unit=rpm
